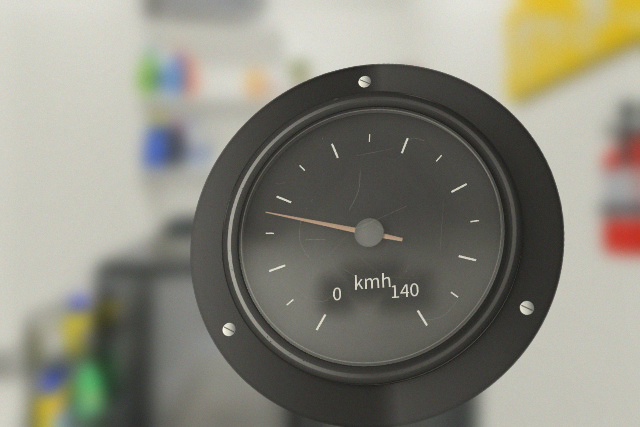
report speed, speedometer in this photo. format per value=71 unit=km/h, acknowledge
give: value=35 unit=km/h
